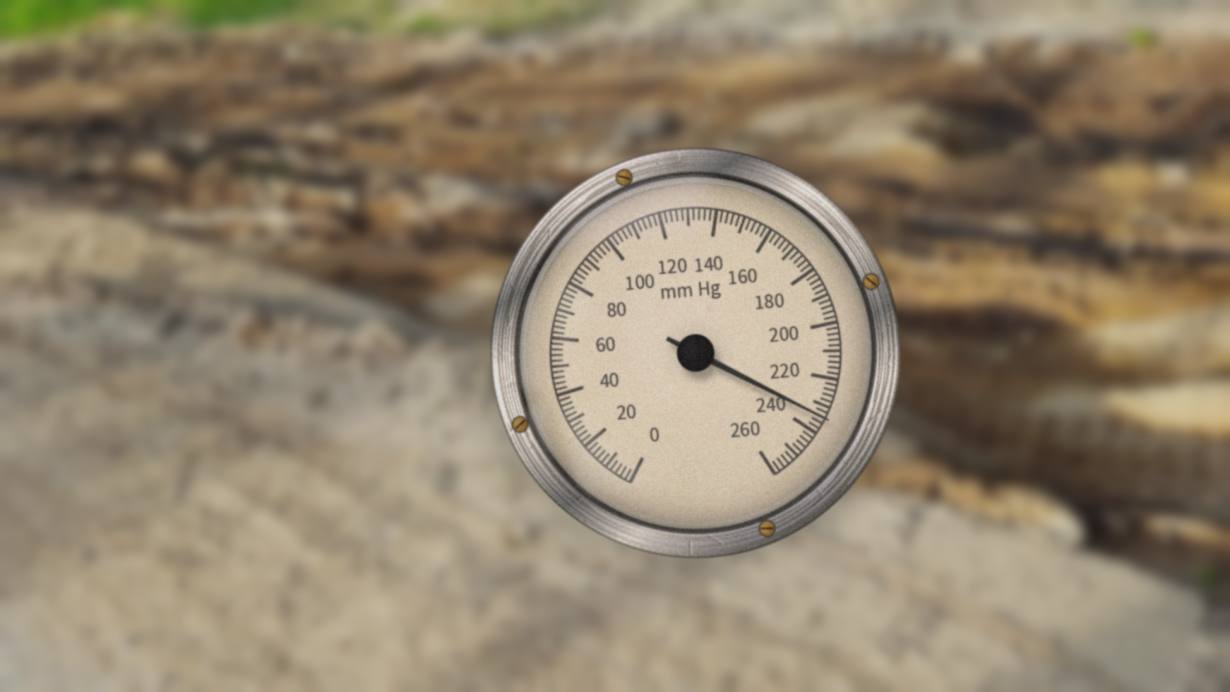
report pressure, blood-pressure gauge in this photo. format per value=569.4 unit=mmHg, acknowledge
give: value=234 unit=mmHg
